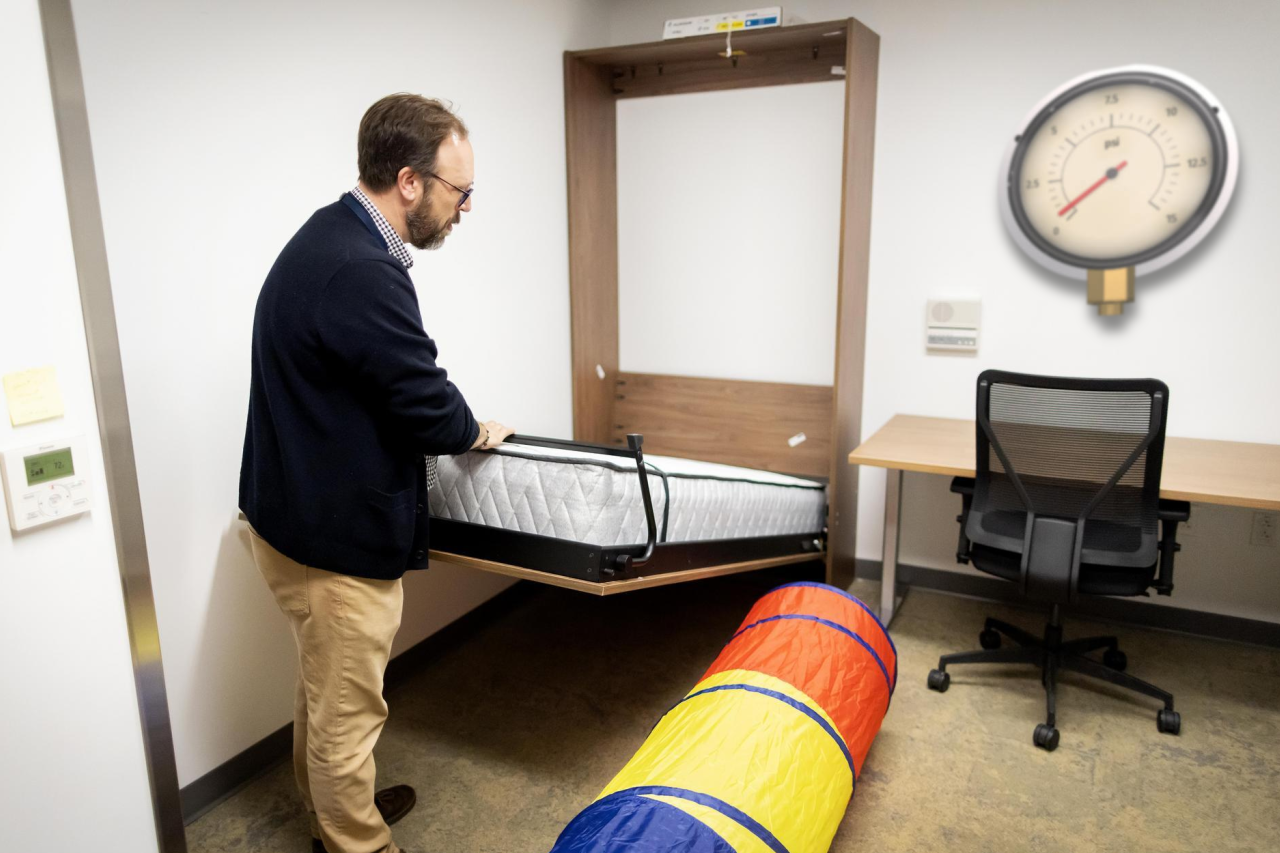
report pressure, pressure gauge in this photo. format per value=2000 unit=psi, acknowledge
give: value=0.5 unit=psi
